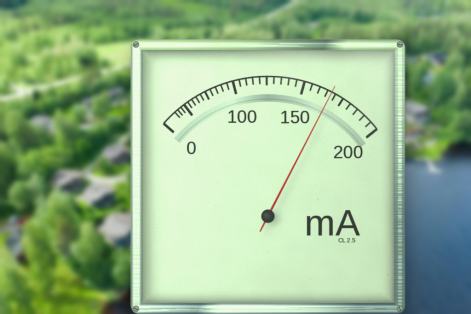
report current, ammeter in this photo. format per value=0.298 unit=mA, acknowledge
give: value=167.5 unit=mA
